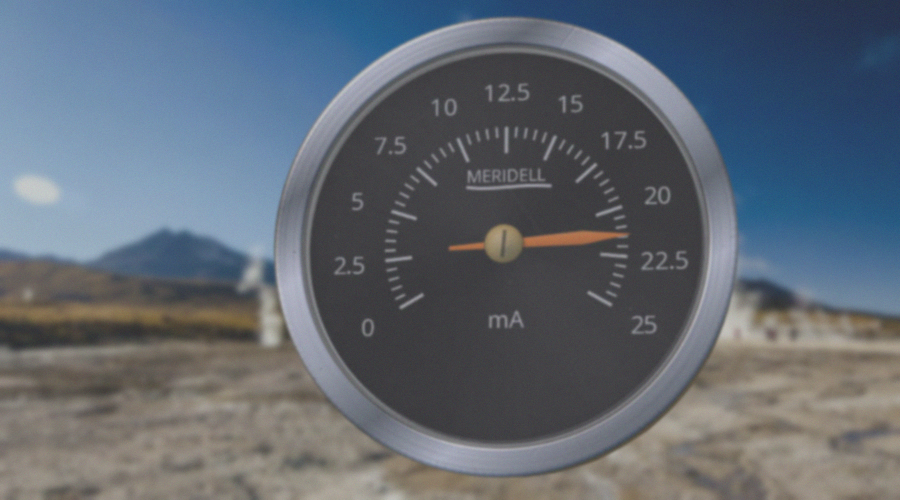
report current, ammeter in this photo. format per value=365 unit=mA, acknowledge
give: value=21.5 unit=mA
